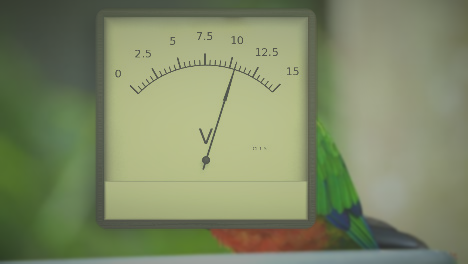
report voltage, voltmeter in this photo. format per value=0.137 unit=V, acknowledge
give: value=10.5 unit=V
